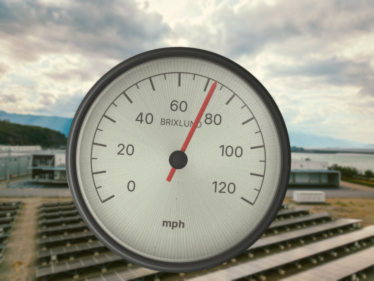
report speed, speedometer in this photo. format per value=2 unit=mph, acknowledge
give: value=72.5 unit=mph
